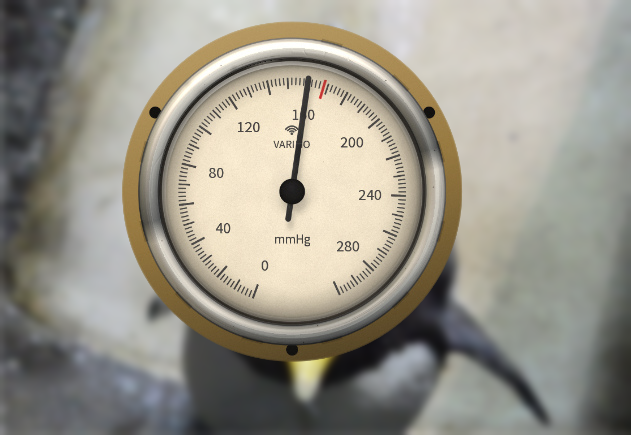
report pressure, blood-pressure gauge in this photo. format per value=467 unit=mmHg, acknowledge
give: value=160 unit=mmHg
